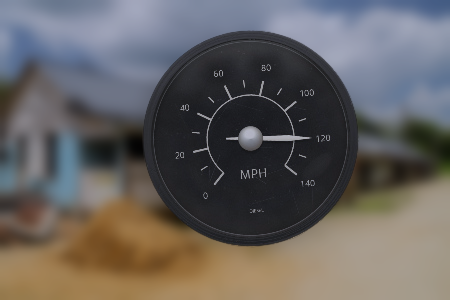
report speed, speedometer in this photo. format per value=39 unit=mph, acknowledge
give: value=120 unit=mph
